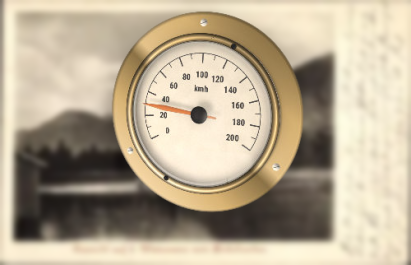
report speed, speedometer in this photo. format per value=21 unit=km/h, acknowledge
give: value=30 unit=km/h
